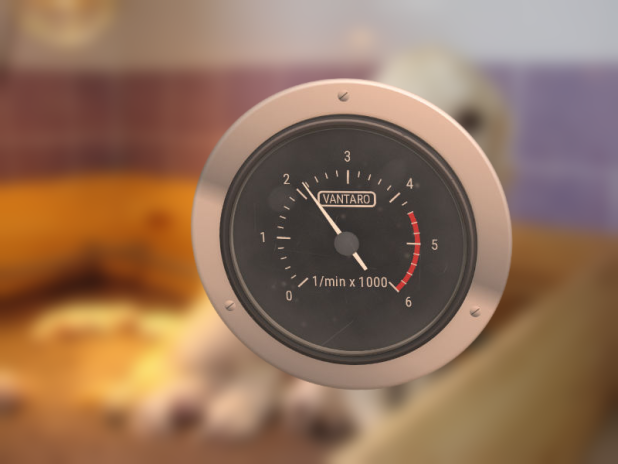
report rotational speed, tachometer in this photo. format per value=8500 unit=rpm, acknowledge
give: value=2200 unit=rpm
